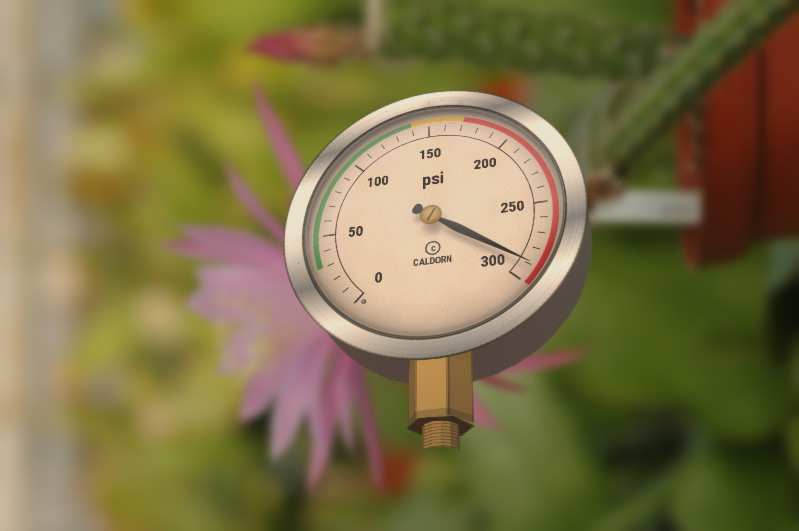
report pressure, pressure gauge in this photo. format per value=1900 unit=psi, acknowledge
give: value=290 unit=psi
